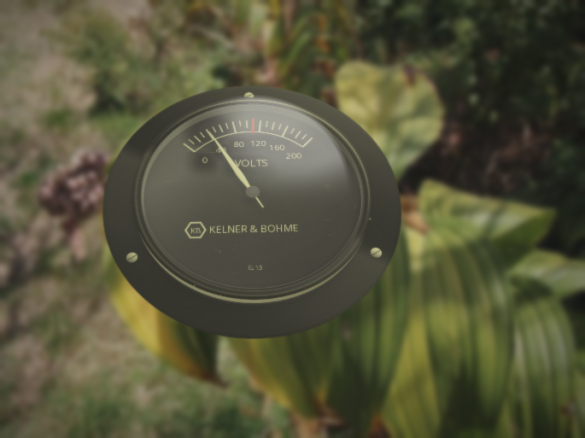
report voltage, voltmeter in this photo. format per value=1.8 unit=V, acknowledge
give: value=40 unit=V
